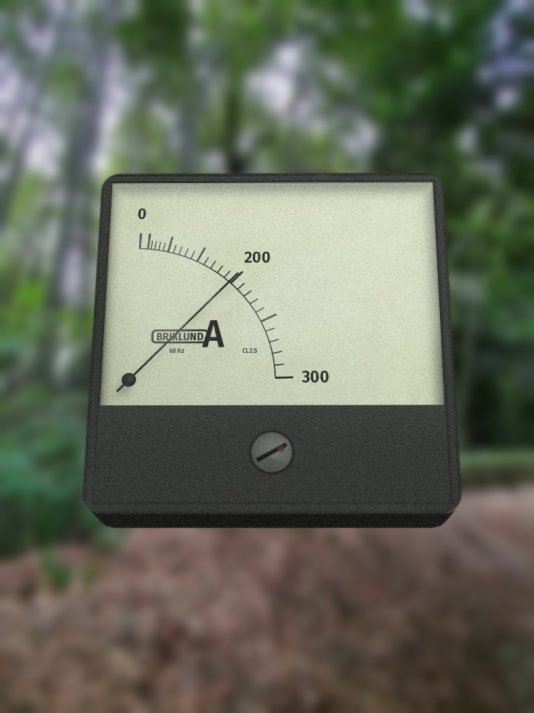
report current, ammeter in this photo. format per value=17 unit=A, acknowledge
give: value=200 unit=A
